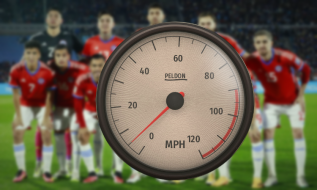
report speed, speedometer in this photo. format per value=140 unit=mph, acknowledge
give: value=5 unit=mph
